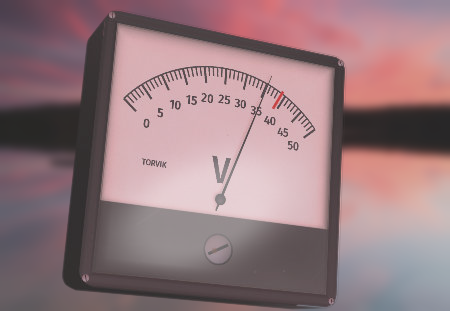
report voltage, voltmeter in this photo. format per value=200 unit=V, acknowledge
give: value=35 unit=V
